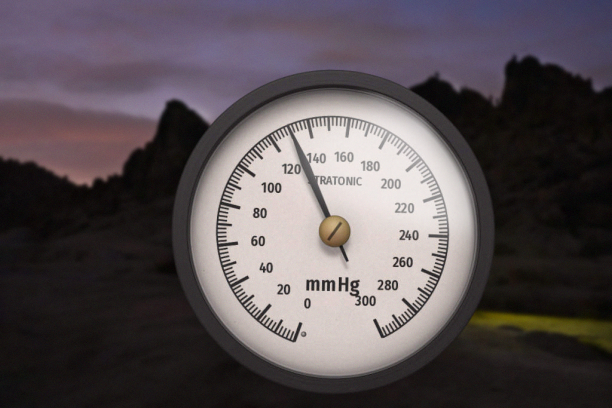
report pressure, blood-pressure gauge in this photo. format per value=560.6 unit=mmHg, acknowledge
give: value=130 unit=mmHg
